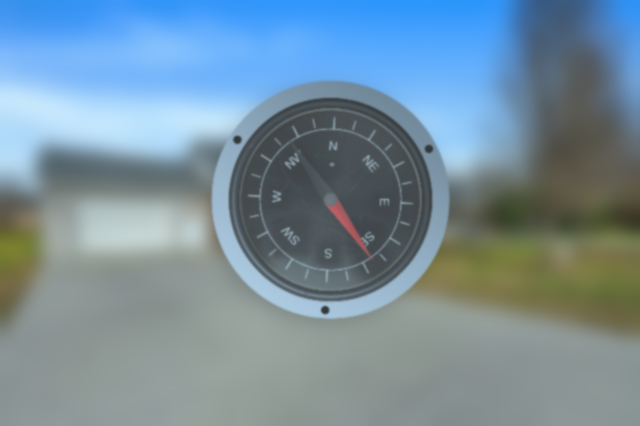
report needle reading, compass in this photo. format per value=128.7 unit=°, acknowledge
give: value=142.5 unit=°
